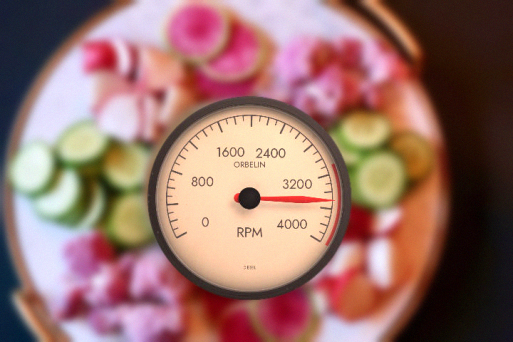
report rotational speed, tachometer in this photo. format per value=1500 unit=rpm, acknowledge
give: value=3500 unit=rpm
